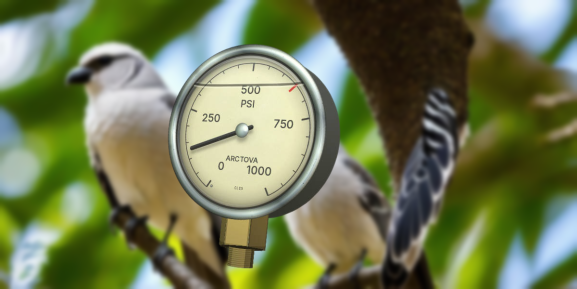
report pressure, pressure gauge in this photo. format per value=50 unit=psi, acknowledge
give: value=125 unit=psi
